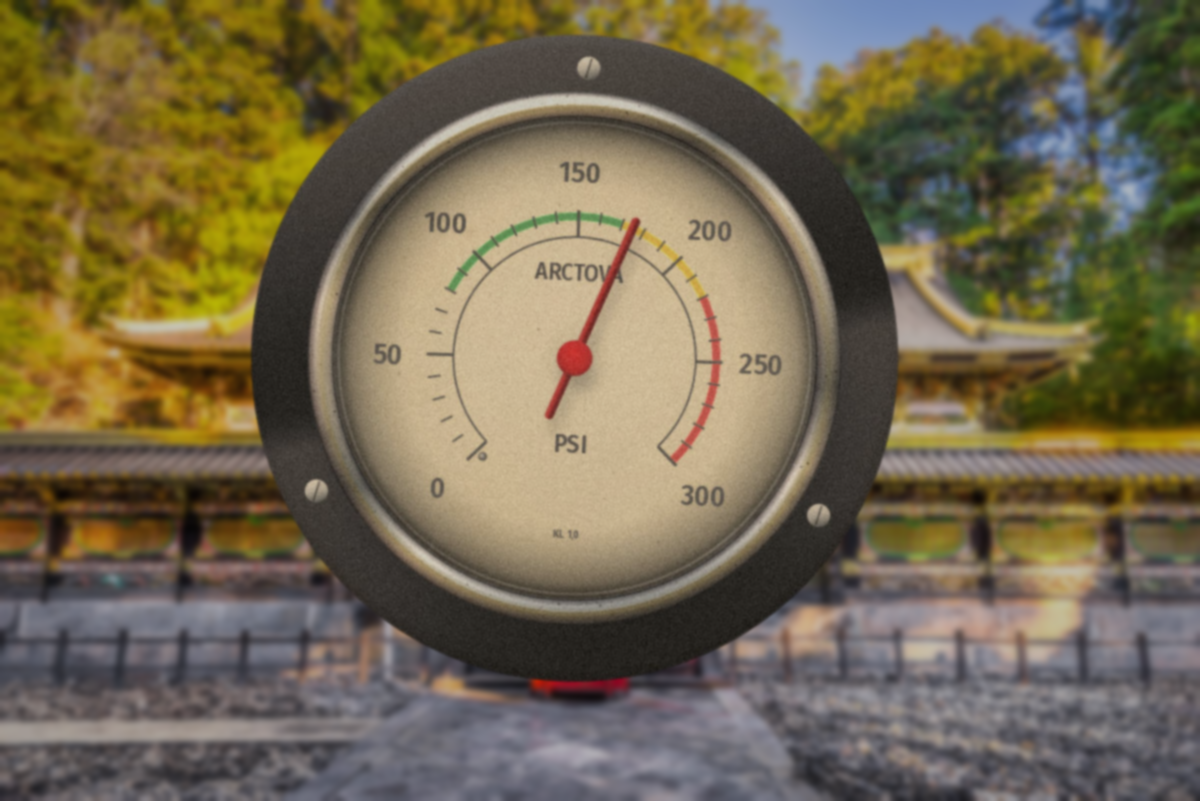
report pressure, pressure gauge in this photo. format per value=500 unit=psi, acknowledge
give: value=175 unit=psi
